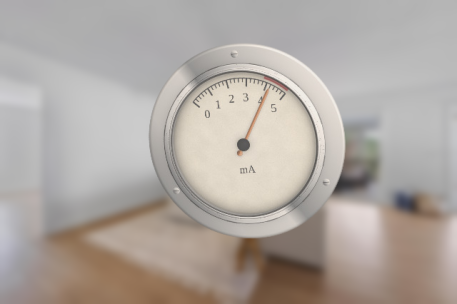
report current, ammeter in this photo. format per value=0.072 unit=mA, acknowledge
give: value=4.2 unit=mA
